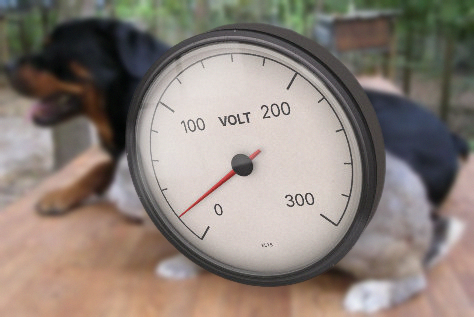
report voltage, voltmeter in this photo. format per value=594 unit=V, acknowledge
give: value=20 unit=V
